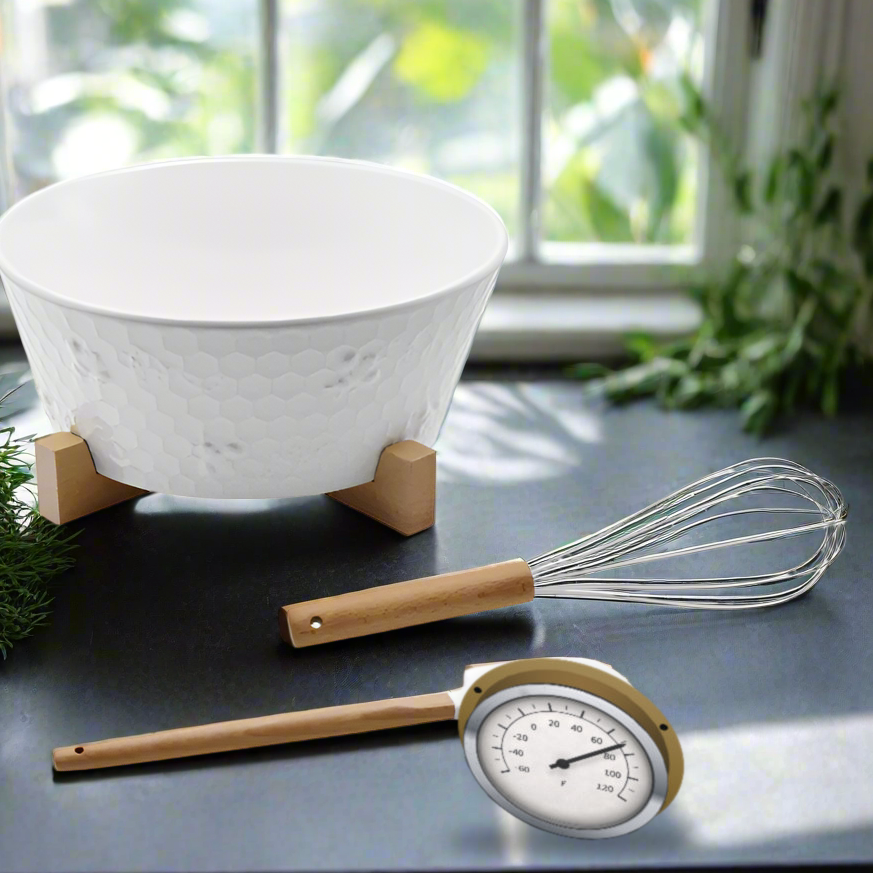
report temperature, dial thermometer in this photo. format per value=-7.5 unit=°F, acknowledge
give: value=70 unit=°F
